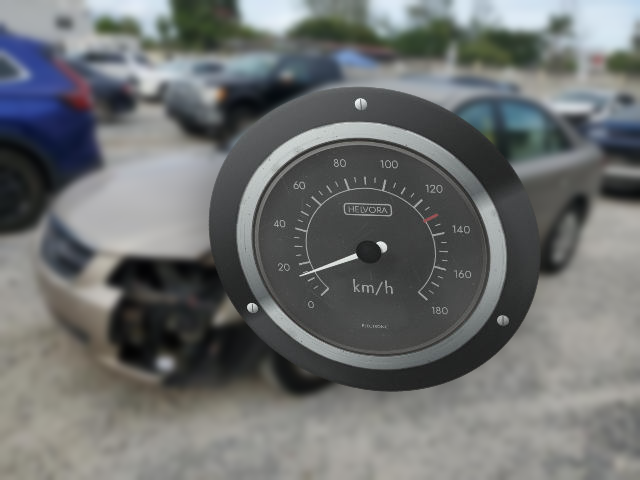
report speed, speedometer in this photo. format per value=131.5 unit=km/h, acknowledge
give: value=15 unit=km/h
